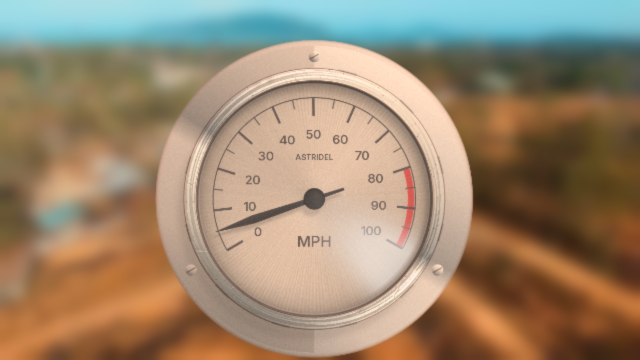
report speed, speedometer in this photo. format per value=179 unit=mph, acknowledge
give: value=5 unit=mph
